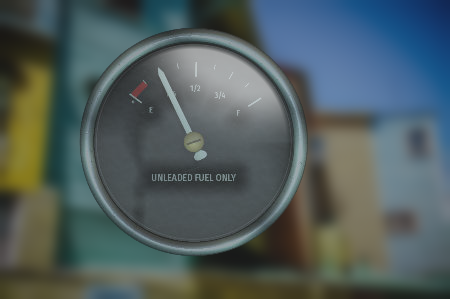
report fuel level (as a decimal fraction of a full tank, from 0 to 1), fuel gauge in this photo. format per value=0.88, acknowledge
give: value=0.25
